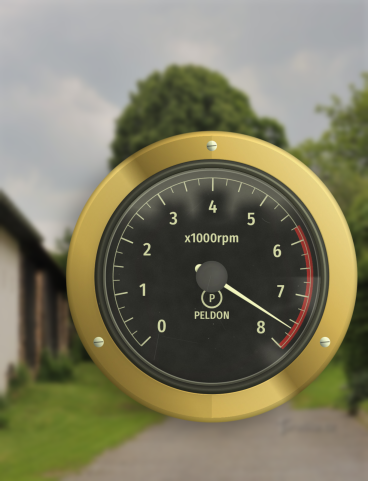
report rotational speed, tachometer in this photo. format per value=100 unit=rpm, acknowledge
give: value=7625 unit=rpm
